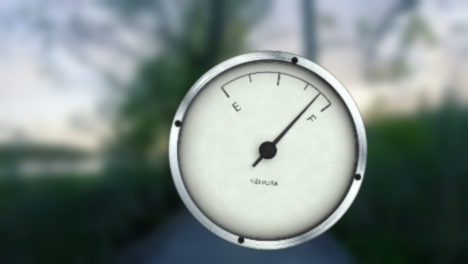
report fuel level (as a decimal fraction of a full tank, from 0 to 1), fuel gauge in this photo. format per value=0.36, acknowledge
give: value=0.875
